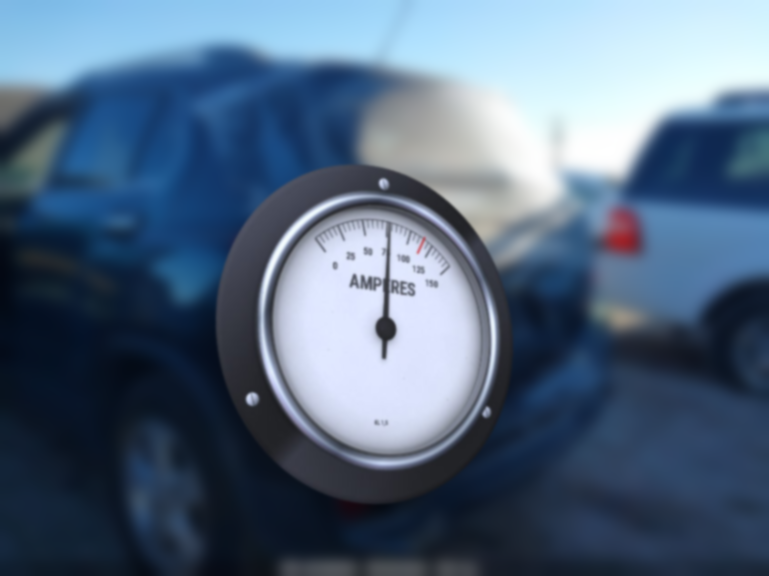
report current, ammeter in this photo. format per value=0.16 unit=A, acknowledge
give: value=75 unit=A
